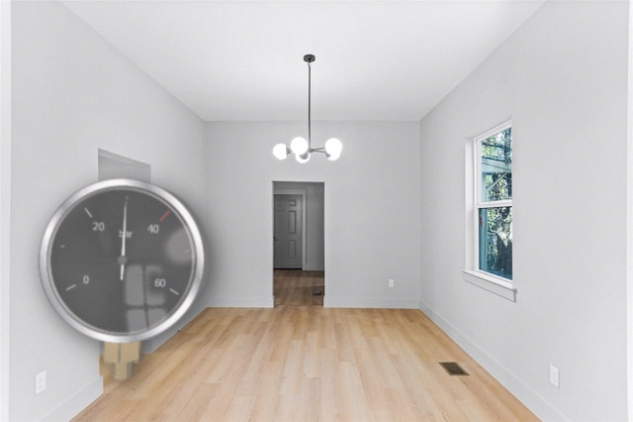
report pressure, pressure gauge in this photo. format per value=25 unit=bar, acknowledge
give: value=30 unit=bar
